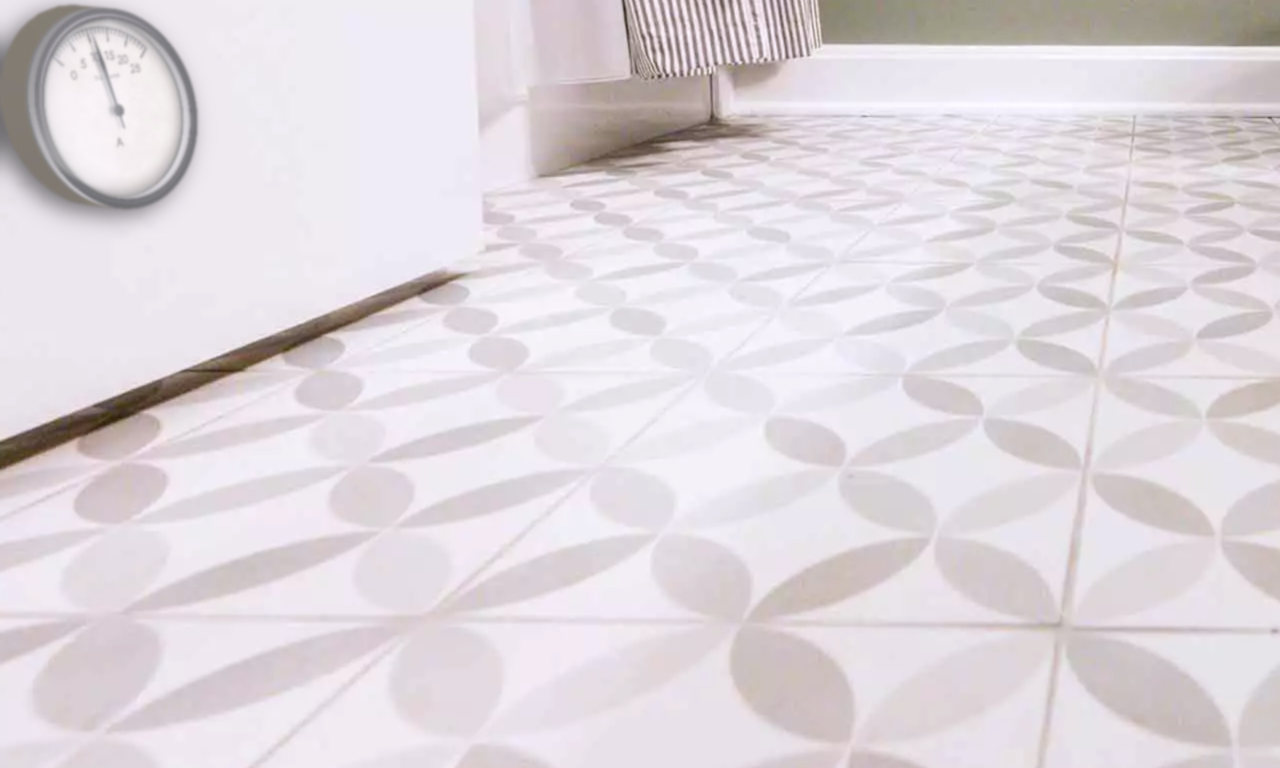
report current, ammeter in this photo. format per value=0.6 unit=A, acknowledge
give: value=10 unit=A
